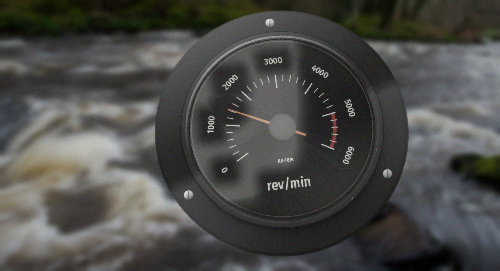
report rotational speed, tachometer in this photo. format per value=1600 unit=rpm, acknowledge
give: value=1400 unit=rpm
